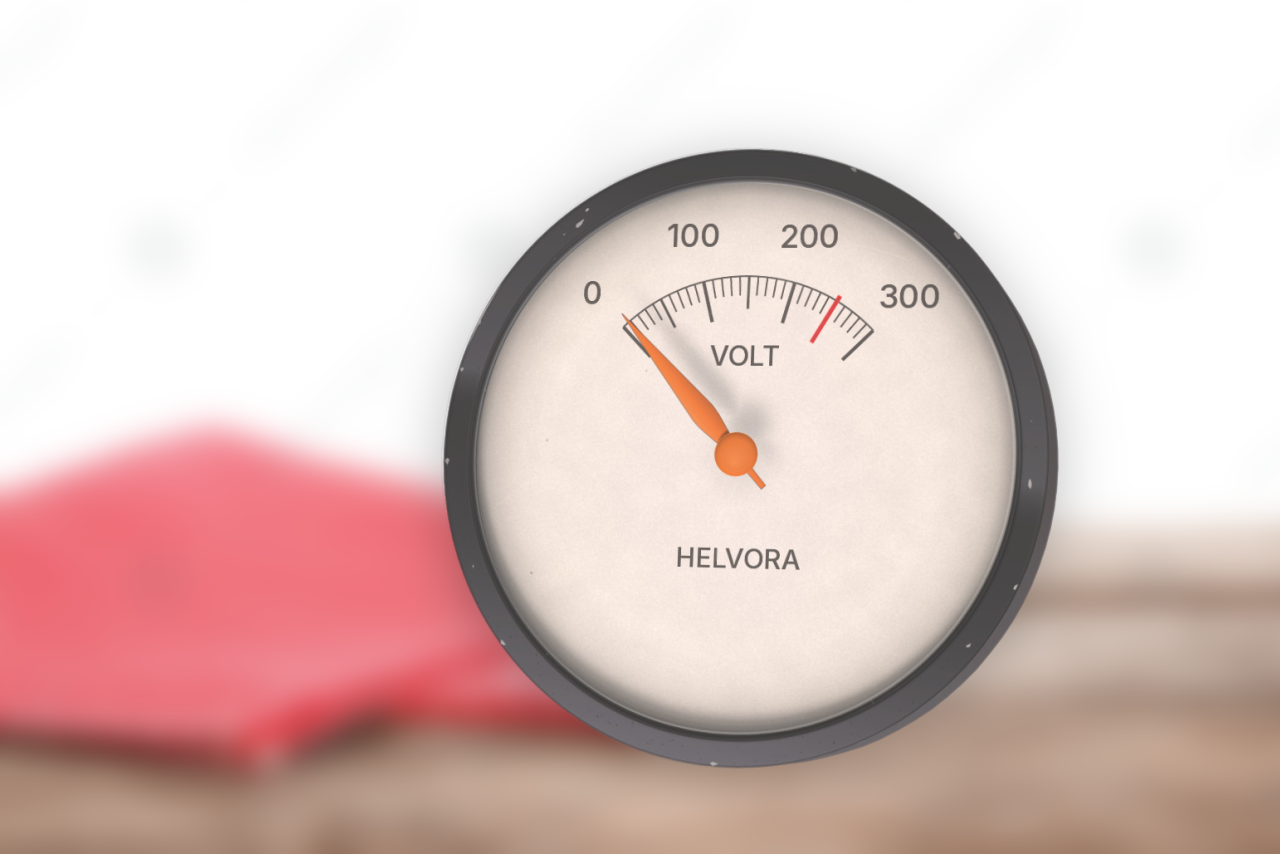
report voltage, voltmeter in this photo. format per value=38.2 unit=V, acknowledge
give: value=10 unit=V
